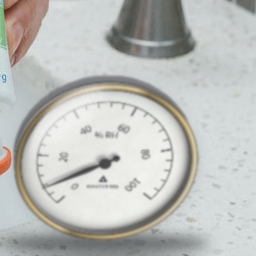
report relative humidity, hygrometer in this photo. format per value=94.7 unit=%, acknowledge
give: value=8 unit=%
